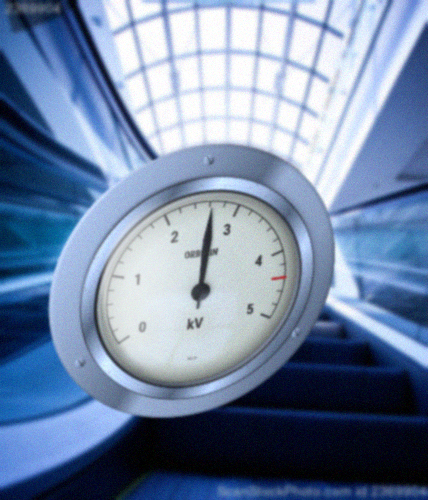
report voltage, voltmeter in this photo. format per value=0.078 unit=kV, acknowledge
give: value=2.6 unit=kV
